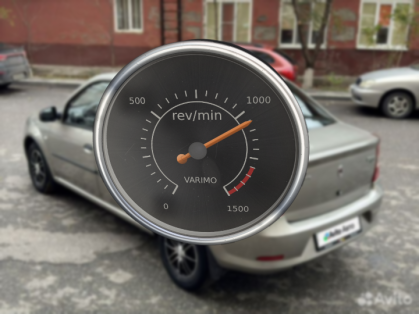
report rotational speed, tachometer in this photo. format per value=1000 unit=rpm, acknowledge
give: value=1050 unit=rpm
